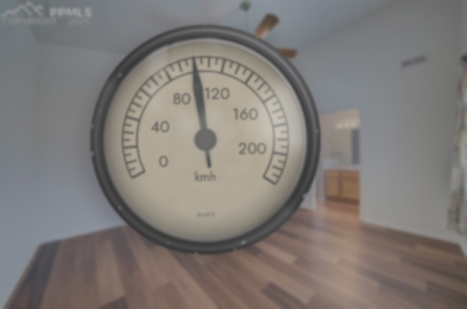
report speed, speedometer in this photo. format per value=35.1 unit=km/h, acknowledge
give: value=100 unit=km/h
